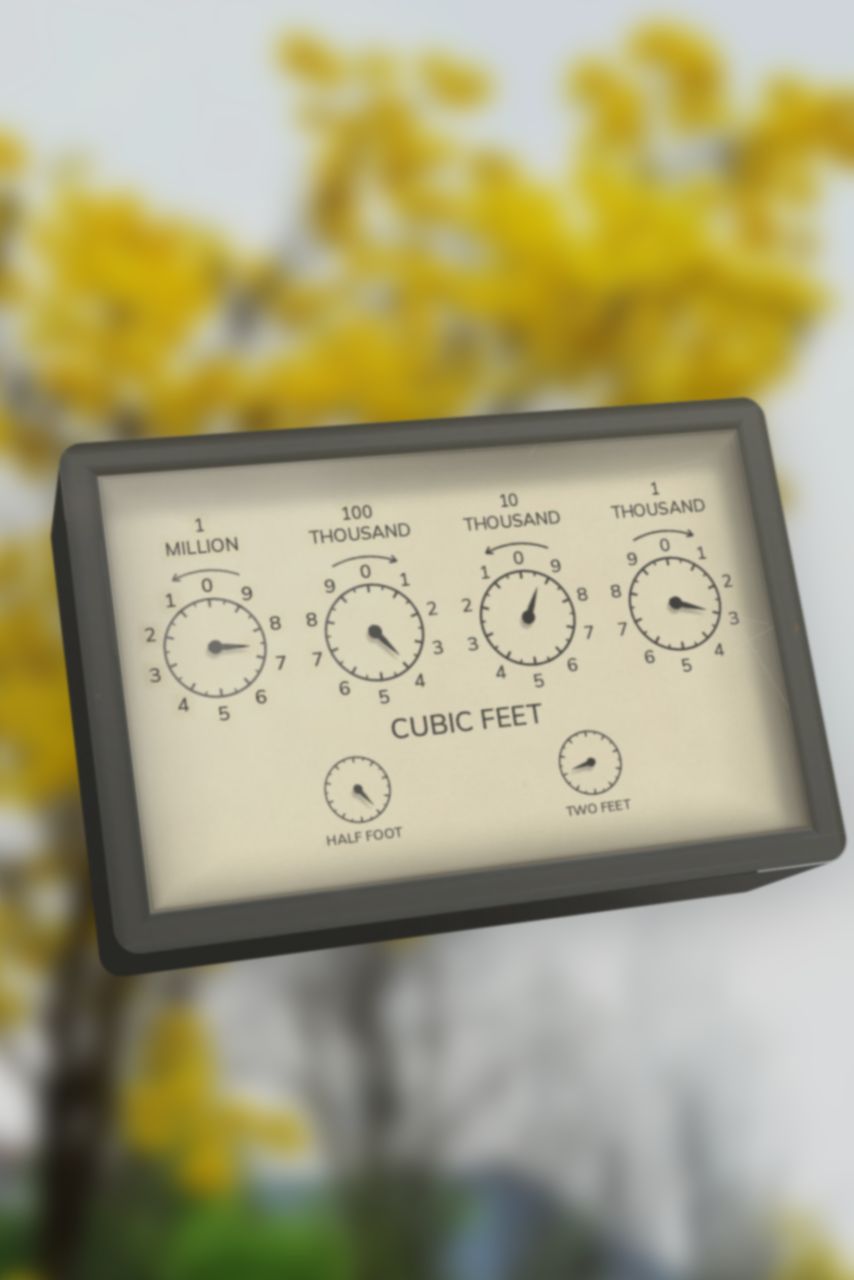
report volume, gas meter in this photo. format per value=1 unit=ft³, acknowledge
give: value=739300 unit=ft³
